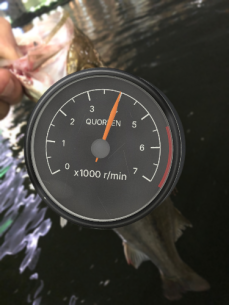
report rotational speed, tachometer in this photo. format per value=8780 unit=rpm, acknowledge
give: value=4000 unit=rpm
